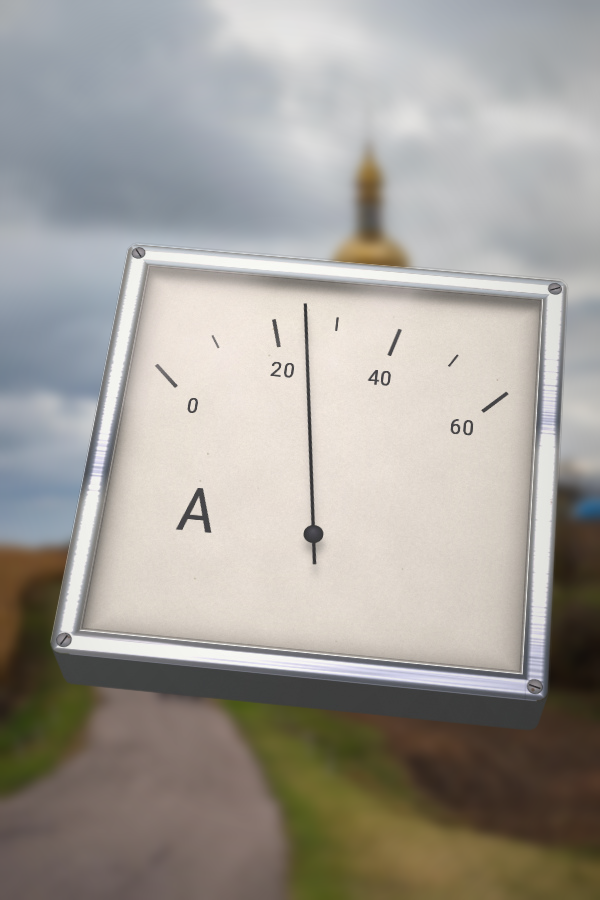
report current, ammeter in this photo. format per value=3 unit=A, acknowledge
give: value=25 unit=A
